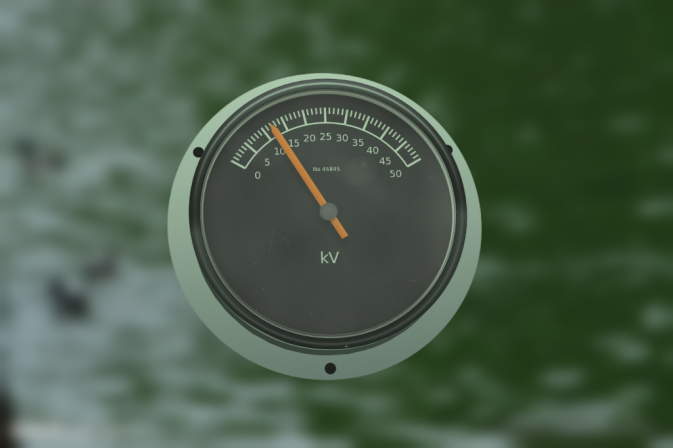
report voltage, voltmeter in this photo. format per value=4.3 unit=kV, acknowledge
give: value=12 unit=kV
